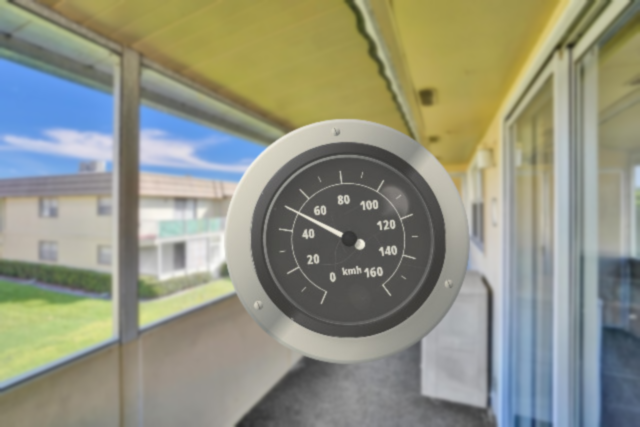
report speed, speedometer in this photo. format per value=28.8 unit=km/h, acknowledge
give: value=50 unit=km/h
